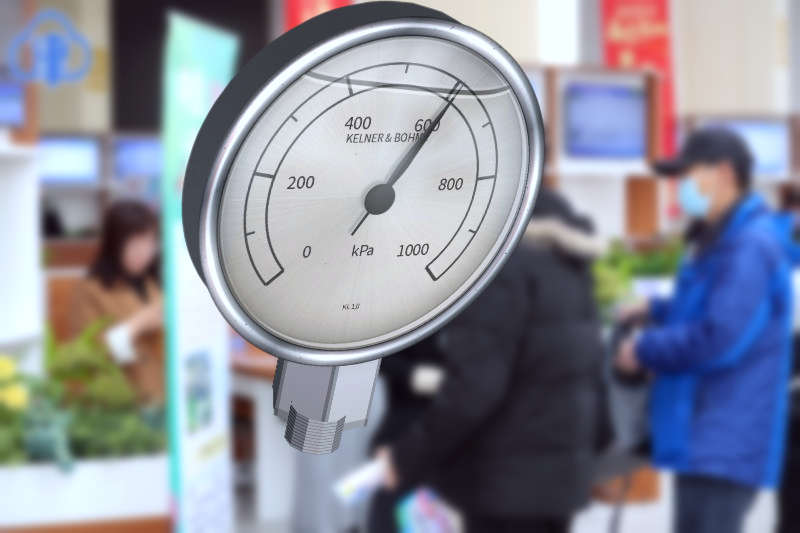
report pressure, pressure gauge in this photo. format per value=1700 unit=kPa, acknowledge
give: value=600 unit=kPa
